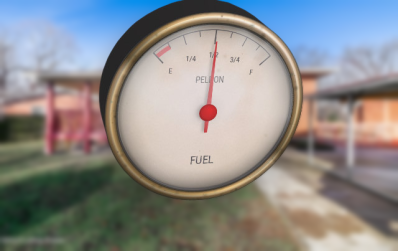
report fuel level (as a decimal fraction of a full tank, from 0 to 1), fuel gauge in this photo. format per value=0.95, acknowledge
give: value=0.5
